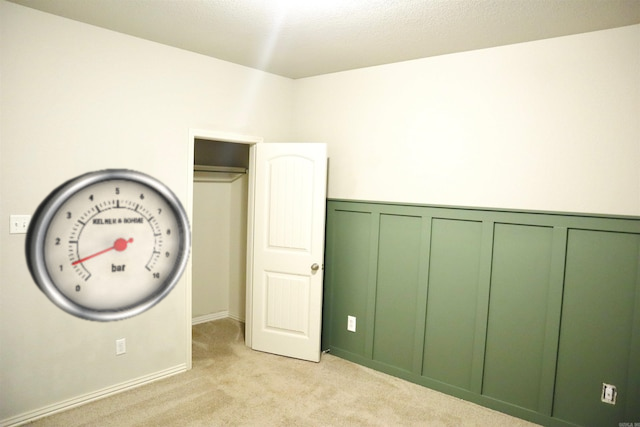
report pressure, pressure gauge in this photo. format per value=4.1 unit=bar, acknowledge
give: value=1 unit=bar
